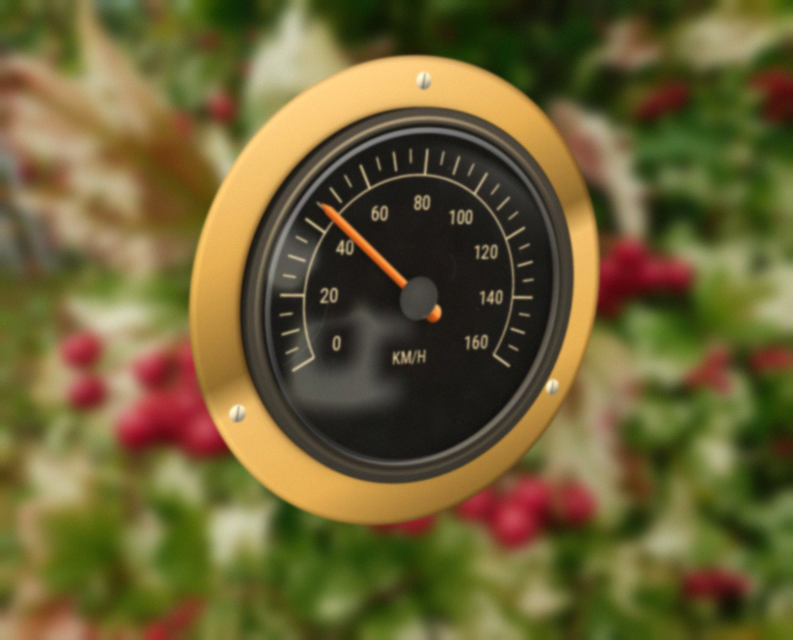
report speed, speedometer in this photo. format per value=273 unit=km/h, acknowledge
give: value=45 unit=km/h
